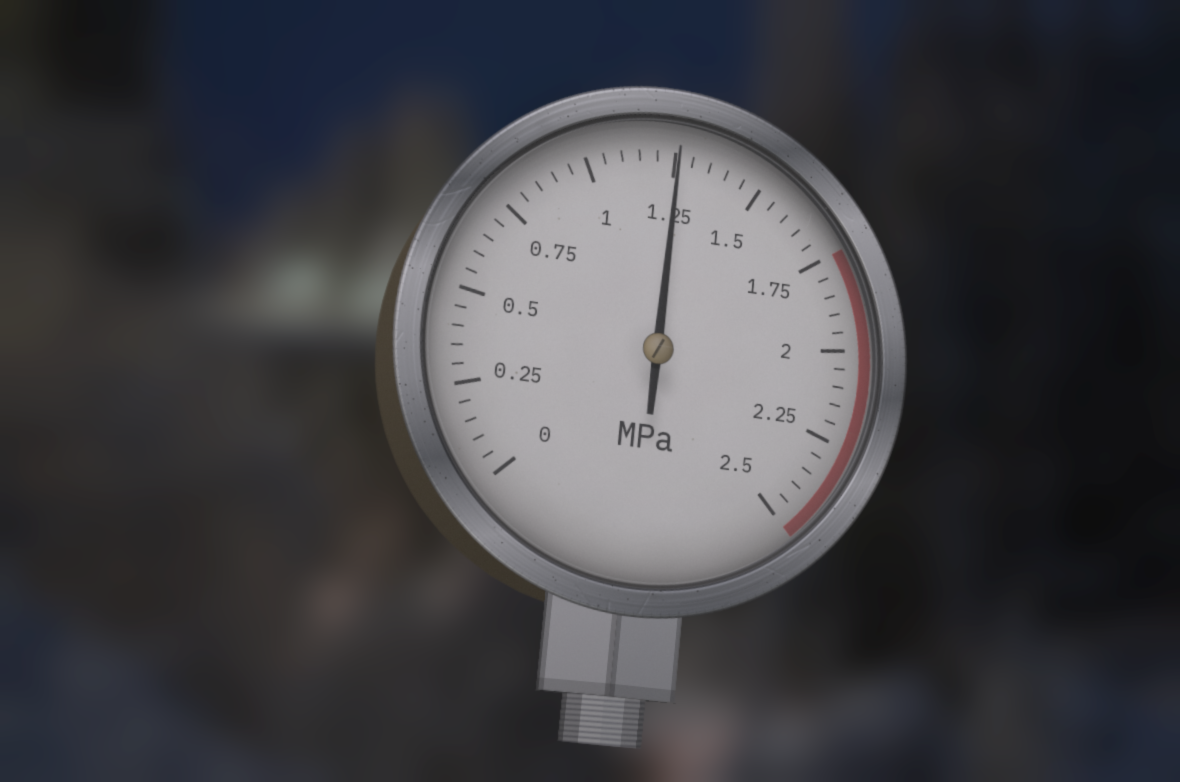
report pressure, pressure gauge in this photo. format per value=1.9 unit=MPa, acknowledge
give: value=1.25 unit=MPa
